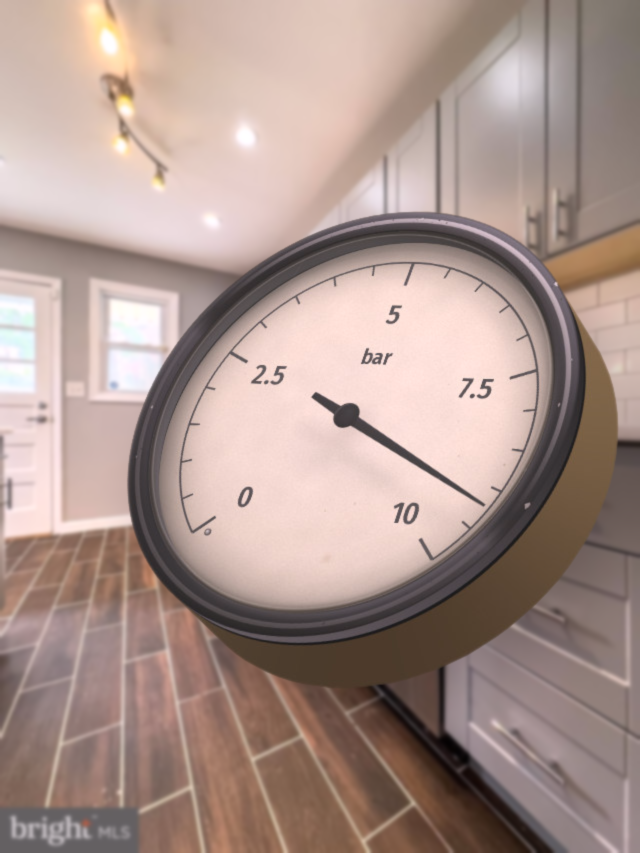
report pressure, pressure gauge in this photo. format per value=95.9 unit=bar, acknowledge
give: value=9.25 unit=bar
